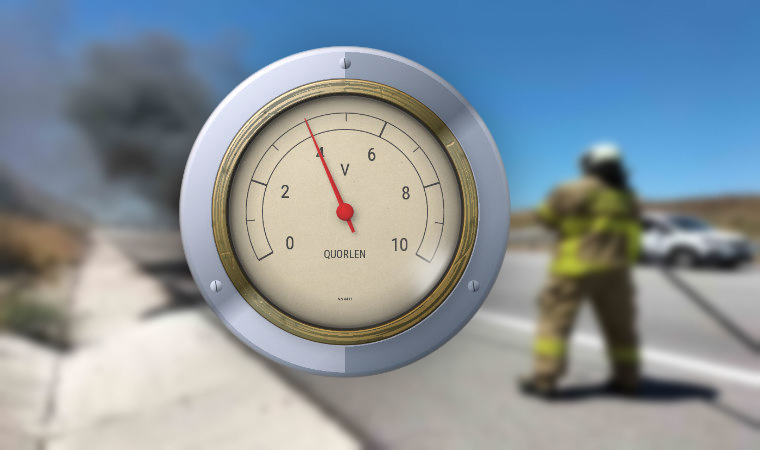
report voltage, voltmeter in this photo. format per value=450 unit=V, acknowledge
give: value=4 unit=V
